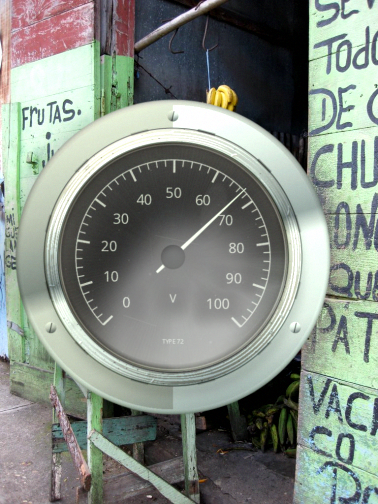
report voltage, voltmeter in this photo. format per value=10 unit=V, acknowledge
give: value=67 unit=V
